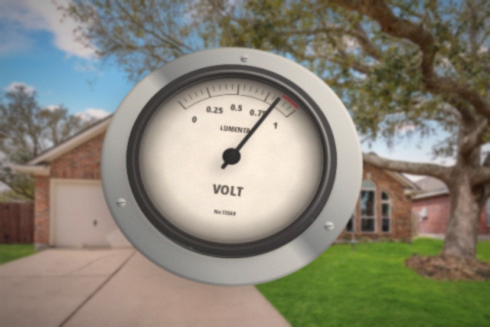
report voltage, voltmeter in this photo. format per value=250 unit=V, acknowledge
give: value=0.85 unit=V
